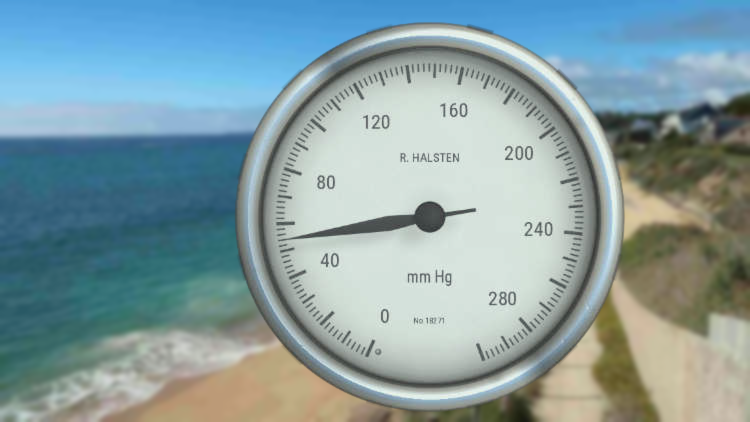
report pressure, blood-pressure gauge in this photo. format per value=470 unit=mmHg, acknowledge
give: value=54 unit=mmHg
